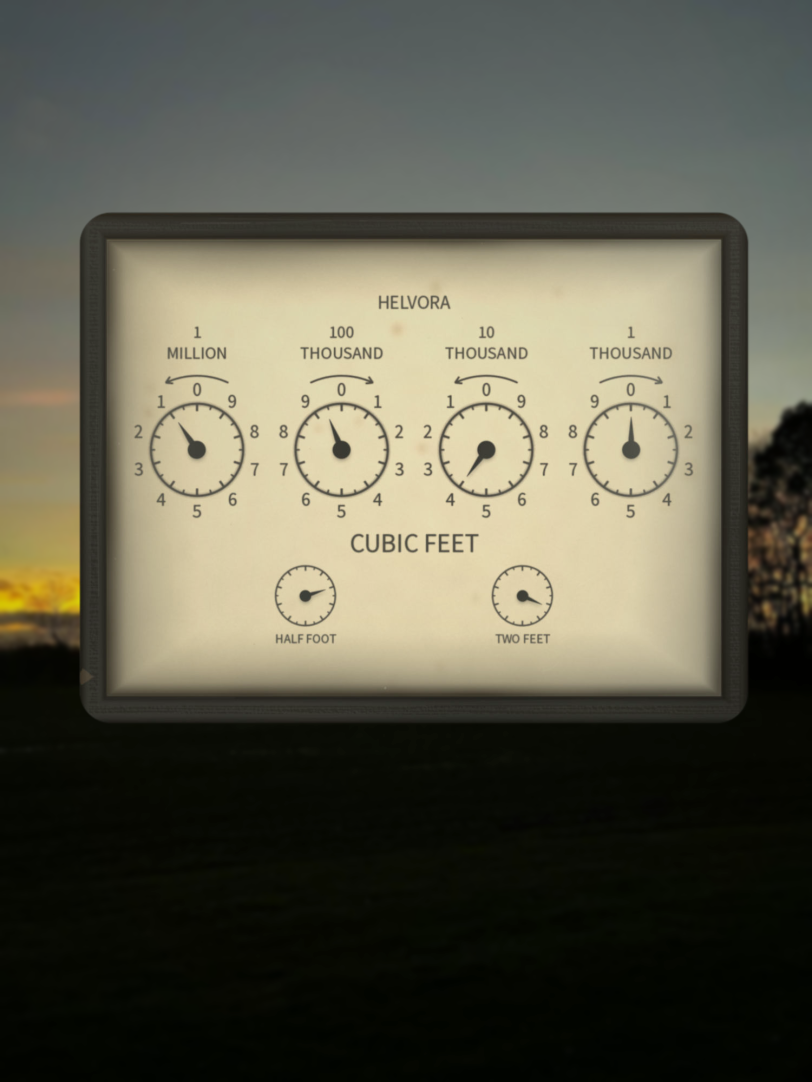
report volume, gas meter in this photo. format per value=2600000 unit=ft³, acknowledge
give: value=94000 unit=ft³
